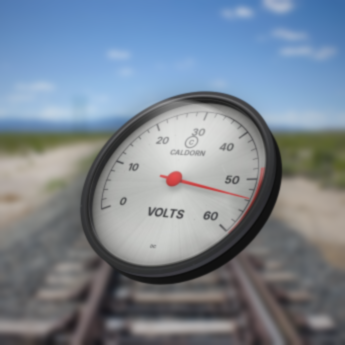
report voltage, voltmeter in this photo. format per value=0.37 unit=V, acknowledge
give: value=54 unit=V
